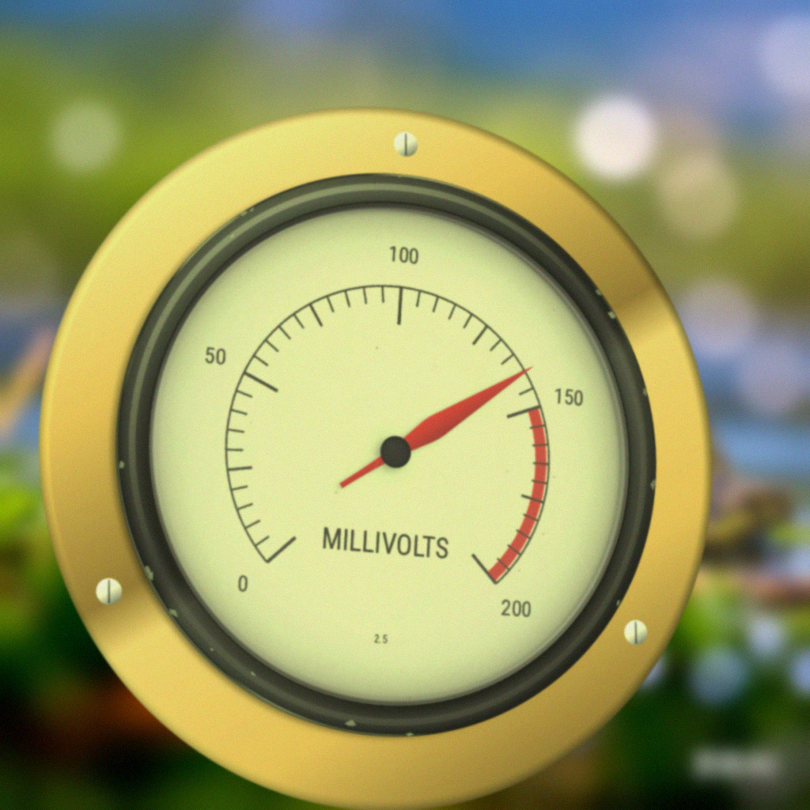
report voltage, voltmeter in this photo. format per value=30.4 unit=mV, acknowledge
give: value=140 unit=mV
